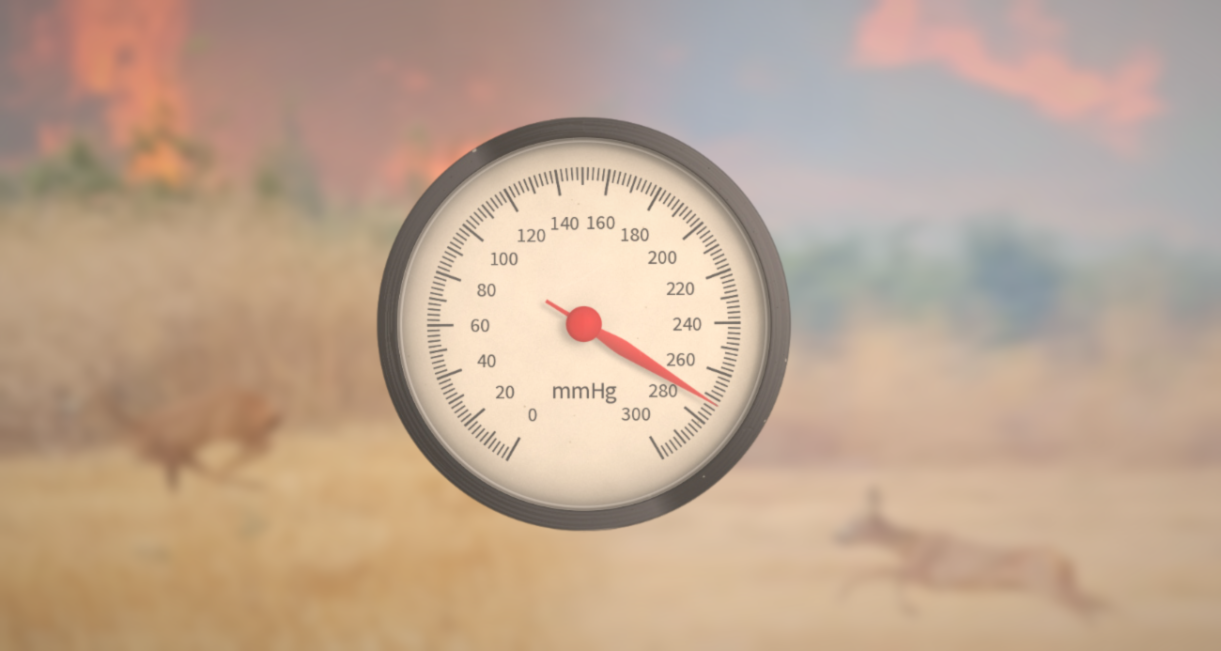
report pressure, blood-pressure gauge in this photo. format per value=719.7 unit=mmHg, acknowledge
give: value=272 unit=mmHg
